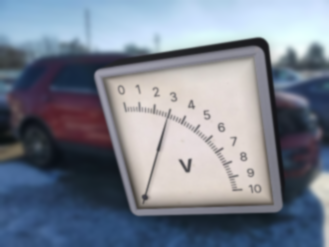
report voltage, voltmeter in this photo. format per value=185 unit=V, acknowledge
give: value=3 unit=V
